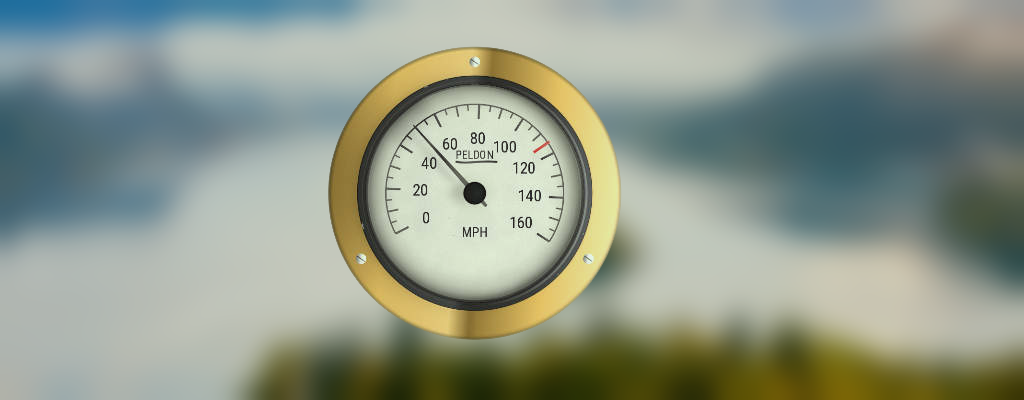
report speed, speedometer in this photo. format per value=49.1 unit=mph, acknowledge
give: value=50 unit=mph
